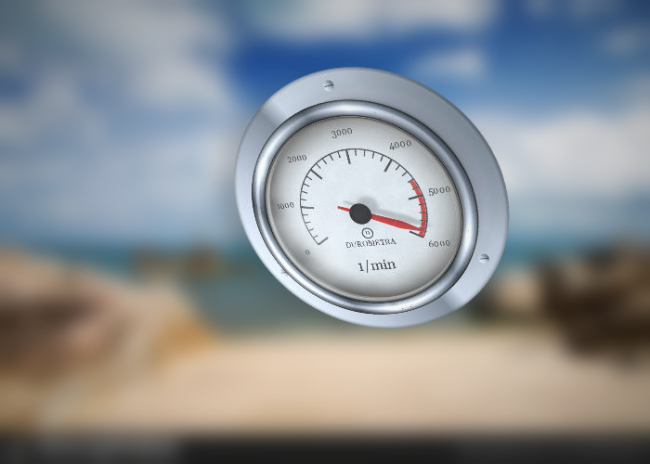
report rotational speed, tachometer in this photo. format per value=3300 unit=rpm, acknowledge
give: value=5800 unit=rpm
